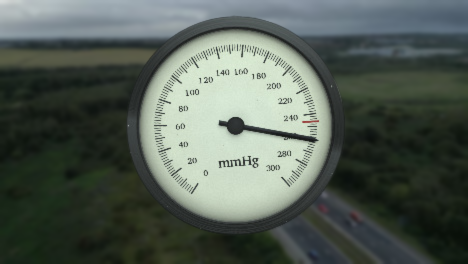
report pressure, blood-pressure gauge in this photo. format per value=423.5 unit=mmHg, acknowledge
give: value=260 unit=mmHg
